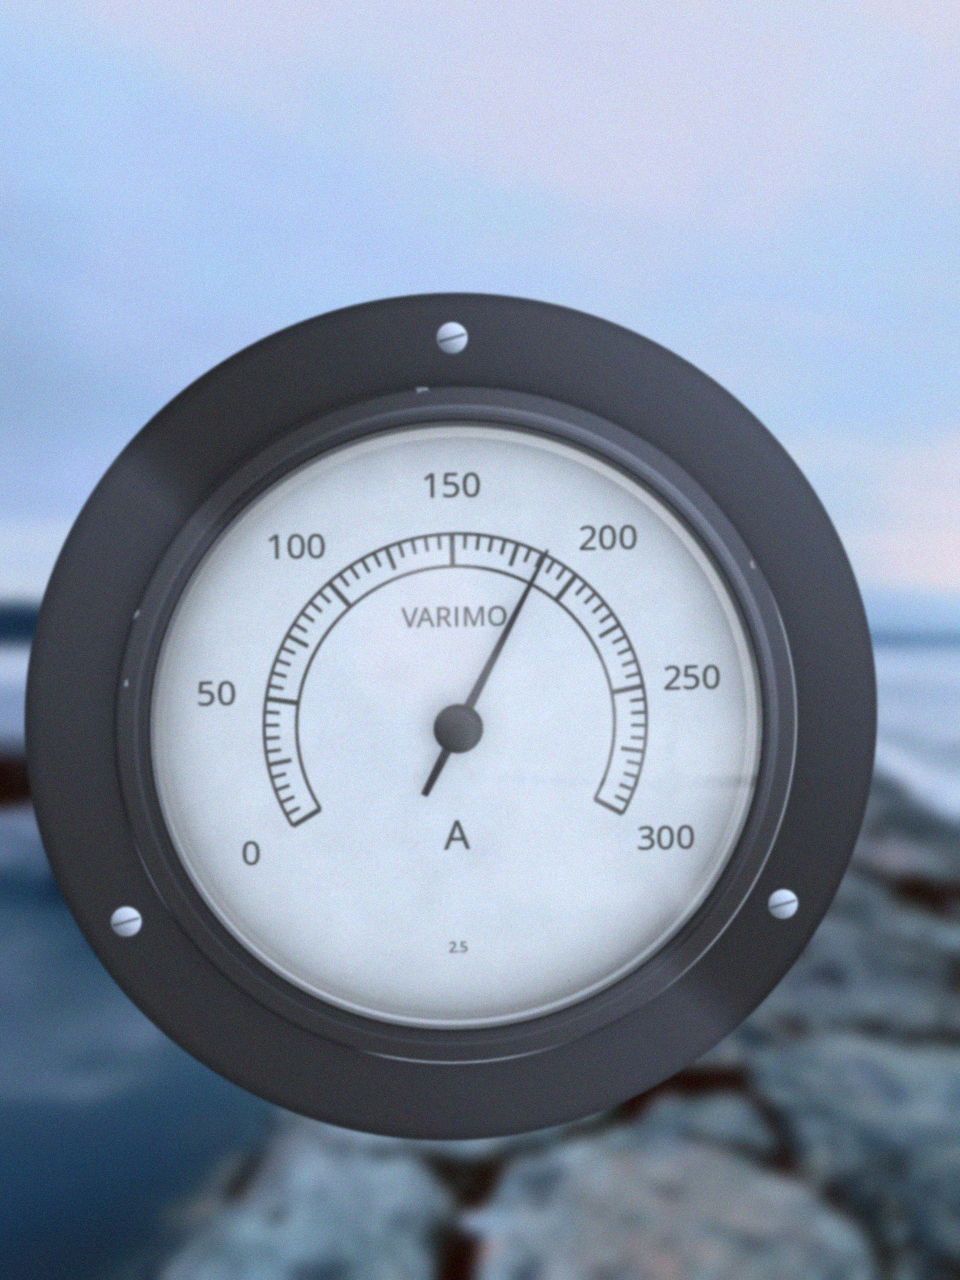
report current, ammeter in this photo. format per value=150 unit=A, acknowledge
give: value=185 unit=A
